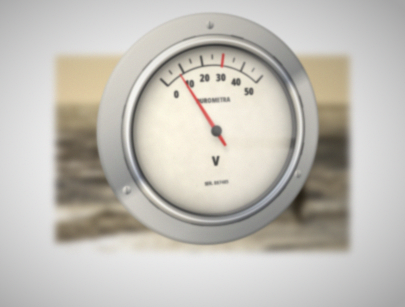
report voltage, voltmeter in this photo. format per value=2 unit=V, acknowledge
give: value=7.5 unit=V
